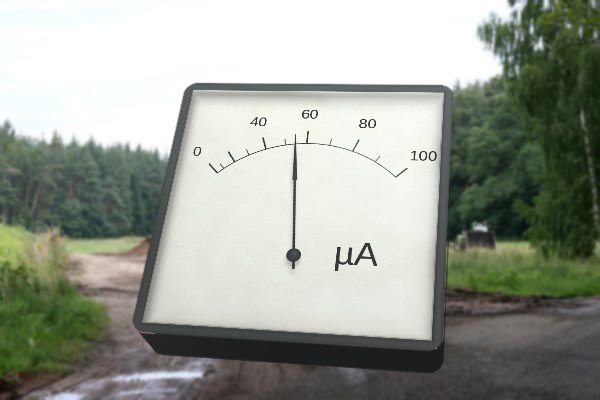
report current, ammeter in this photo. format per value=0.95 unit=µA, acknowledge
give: value=55 unit=µA
